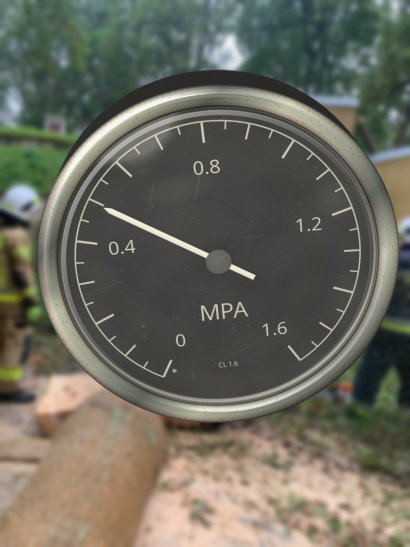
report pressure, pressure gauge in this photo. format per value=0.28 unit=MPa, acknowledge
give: value=0.5 unit=MPa
